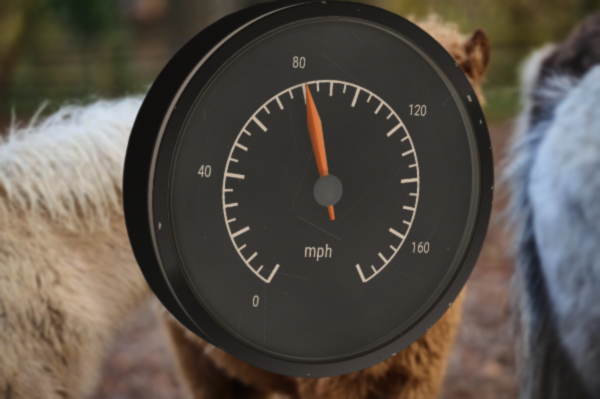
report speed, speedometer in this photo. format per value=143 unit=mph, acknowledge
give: value=80 unit=mph
